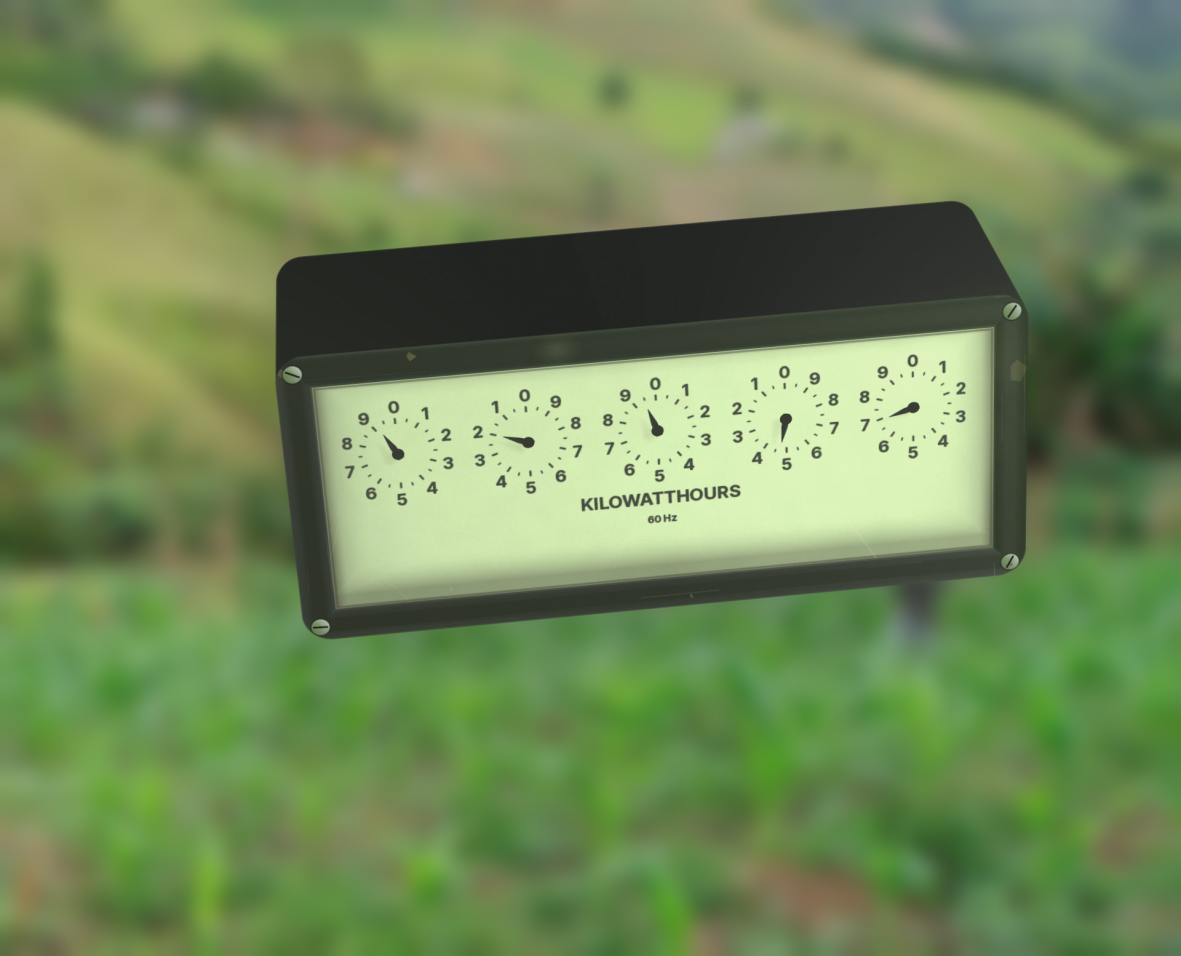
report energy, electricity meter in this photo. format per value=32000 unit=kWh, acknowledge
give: value=91947 unit=kWh
